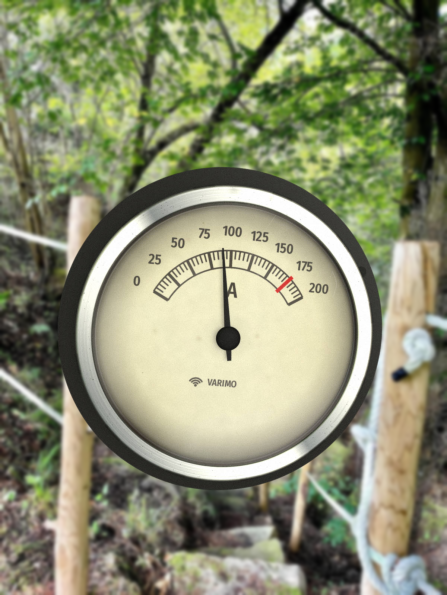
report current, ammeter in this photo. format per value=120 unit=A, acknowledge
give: value=90 unit=A
